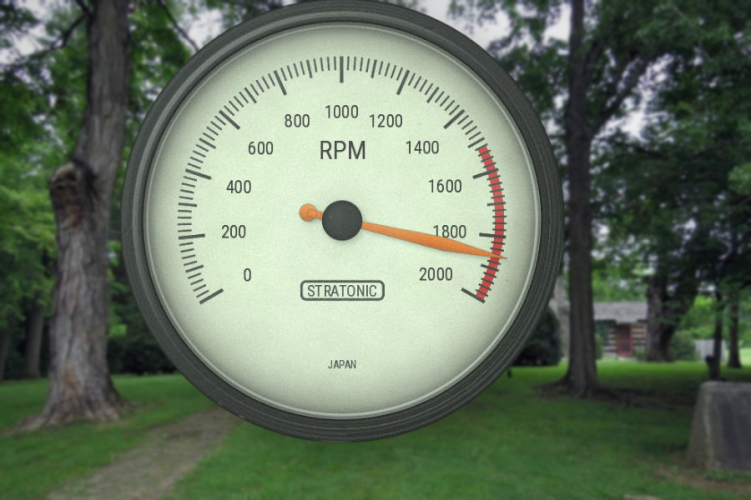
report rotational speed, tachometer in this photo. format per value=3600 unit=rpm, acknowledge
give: value=1860 unit=rpm
